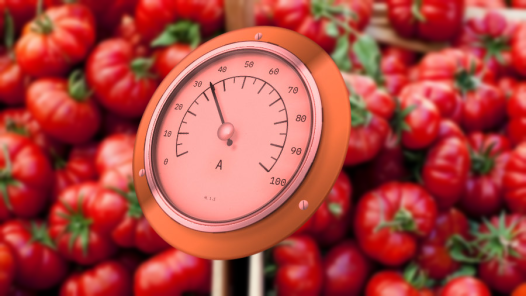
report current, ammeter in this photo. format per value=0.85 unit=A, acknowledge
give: value=35 unit=A
